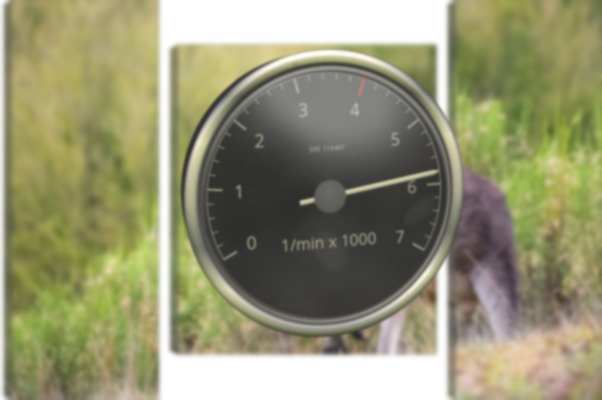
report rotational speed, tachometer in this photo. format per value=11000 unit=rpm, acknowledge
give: value=5800 unit=rpm
